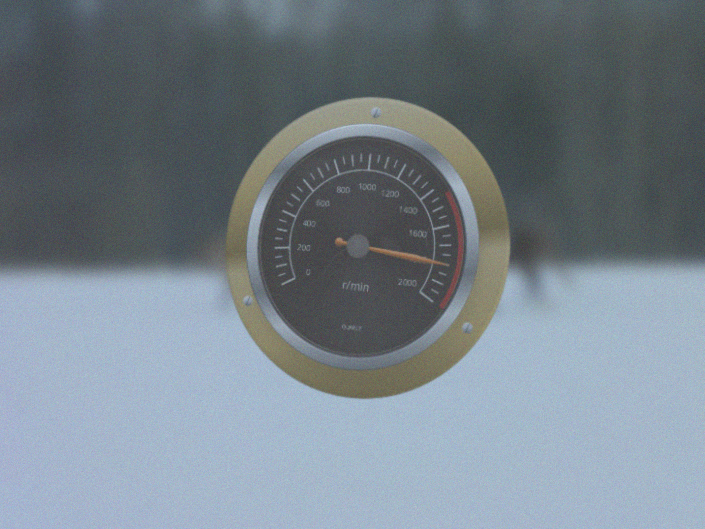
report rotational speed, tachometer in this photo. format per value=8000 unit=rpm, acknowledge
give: value=1800 unit=rpm
